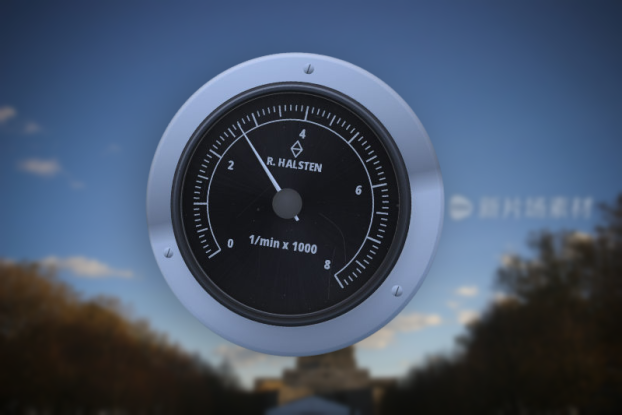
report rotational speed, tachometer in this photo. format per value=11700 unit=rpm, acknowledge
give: value=2700 unit=rpm
